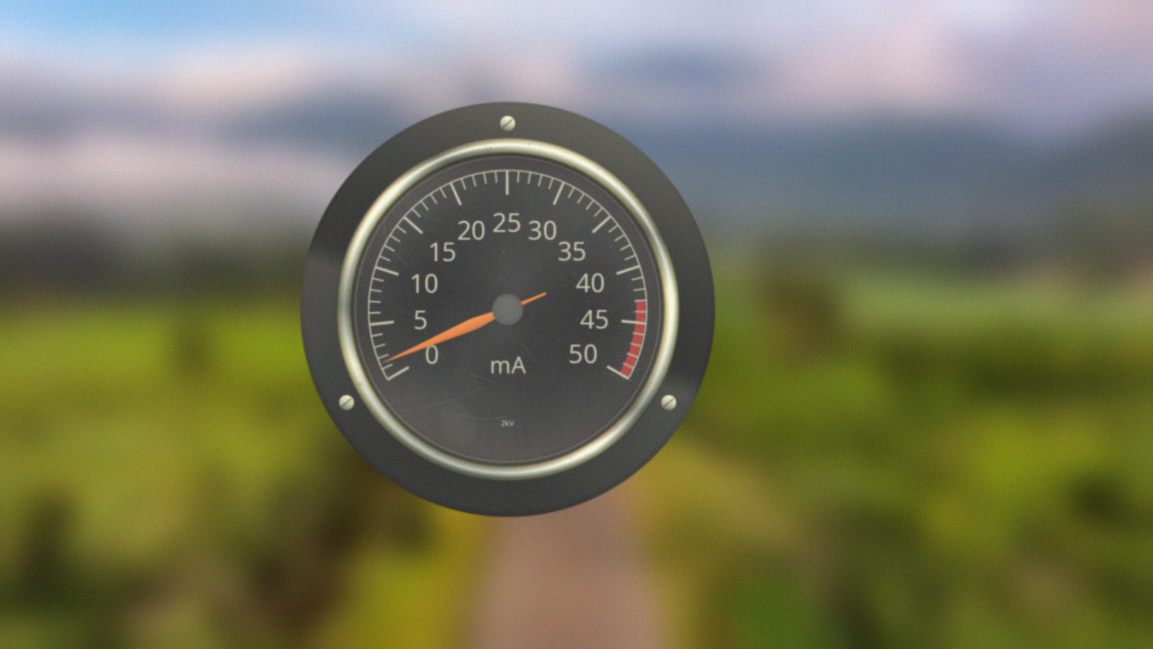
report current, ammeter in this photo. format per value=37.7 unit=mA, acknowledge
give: value=1.5 unit=mA
